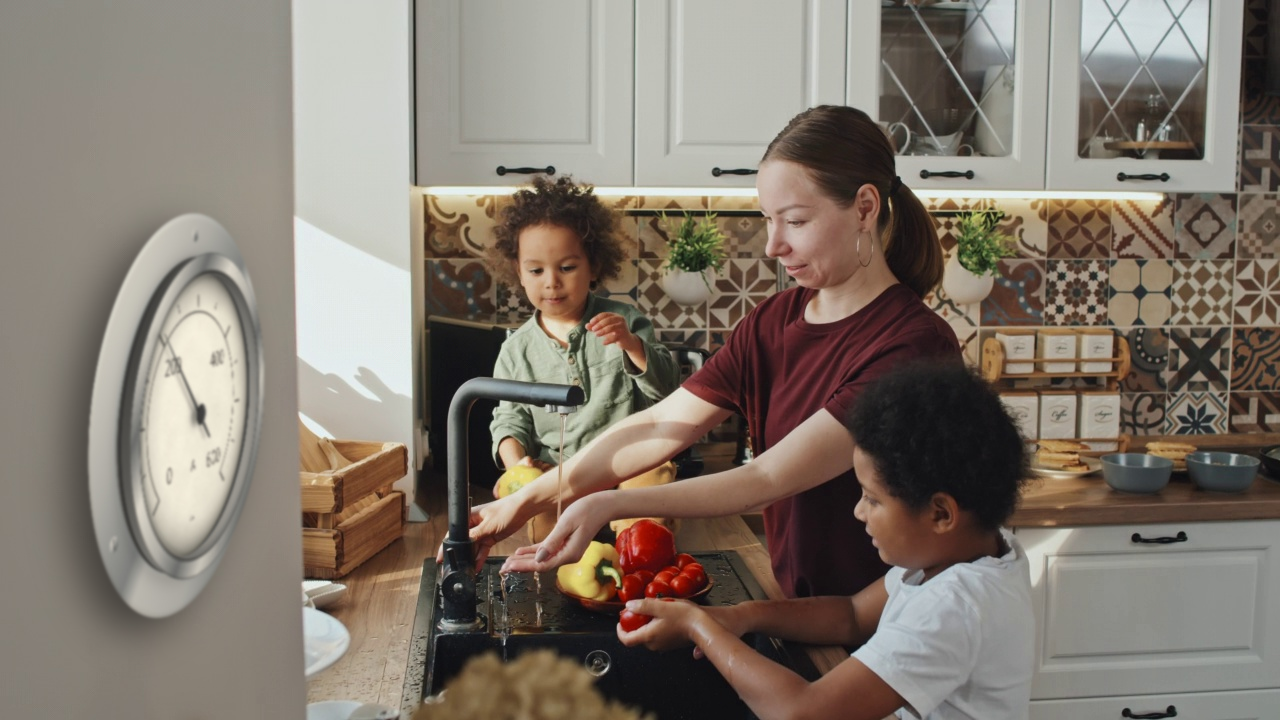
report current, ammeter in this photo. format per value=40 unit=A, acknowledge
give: value=200 unit=A
